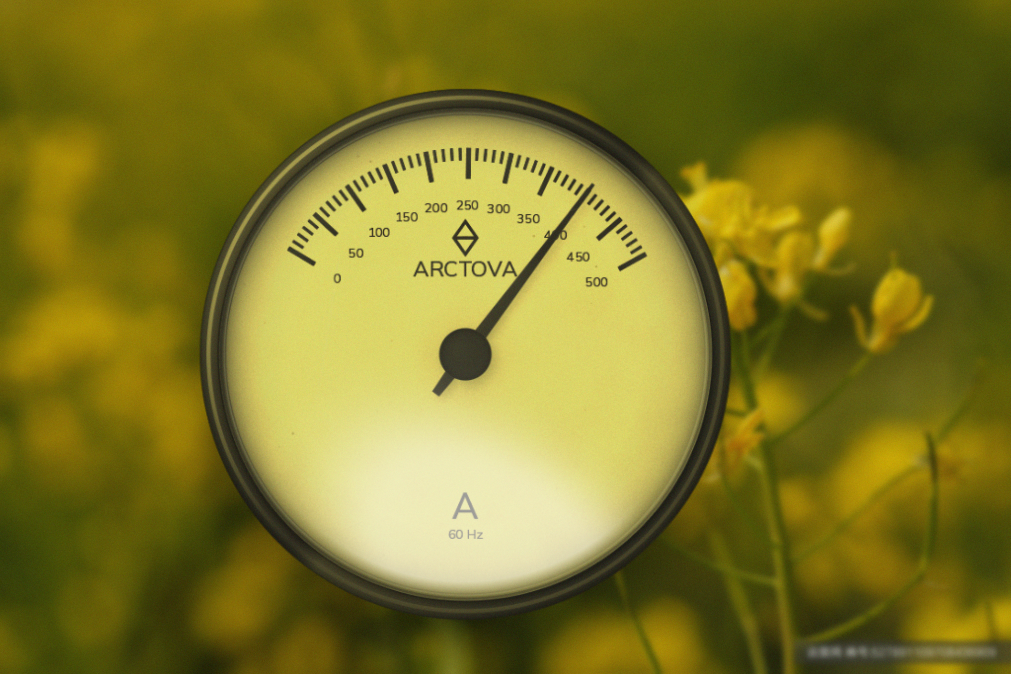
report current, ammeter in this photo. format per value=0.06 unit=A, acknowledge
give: value=400 unit=A
